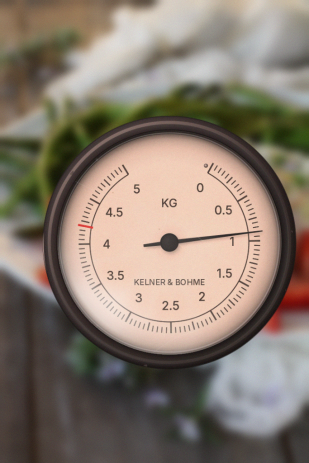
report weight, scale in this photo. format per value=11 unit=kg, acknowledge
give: value=0.9 unit=kg
